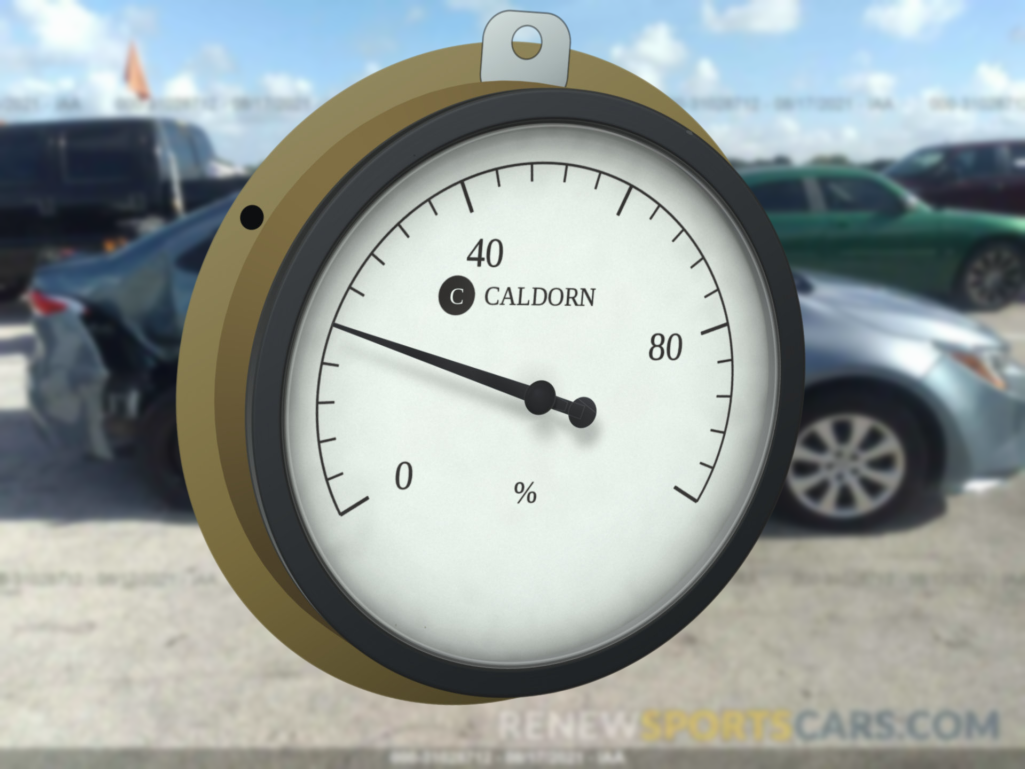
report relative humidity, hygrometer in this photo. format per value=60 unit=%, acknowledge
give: value=20 unit=%
